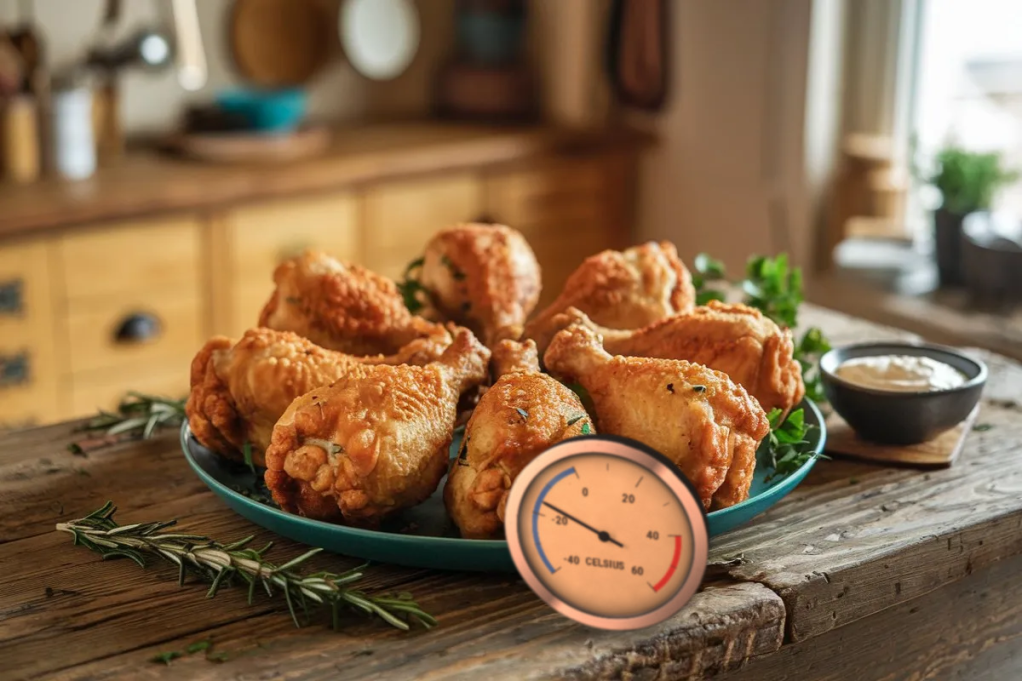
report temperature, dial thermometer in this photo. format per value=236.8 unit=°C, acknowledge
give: value=-15 unit=°C
